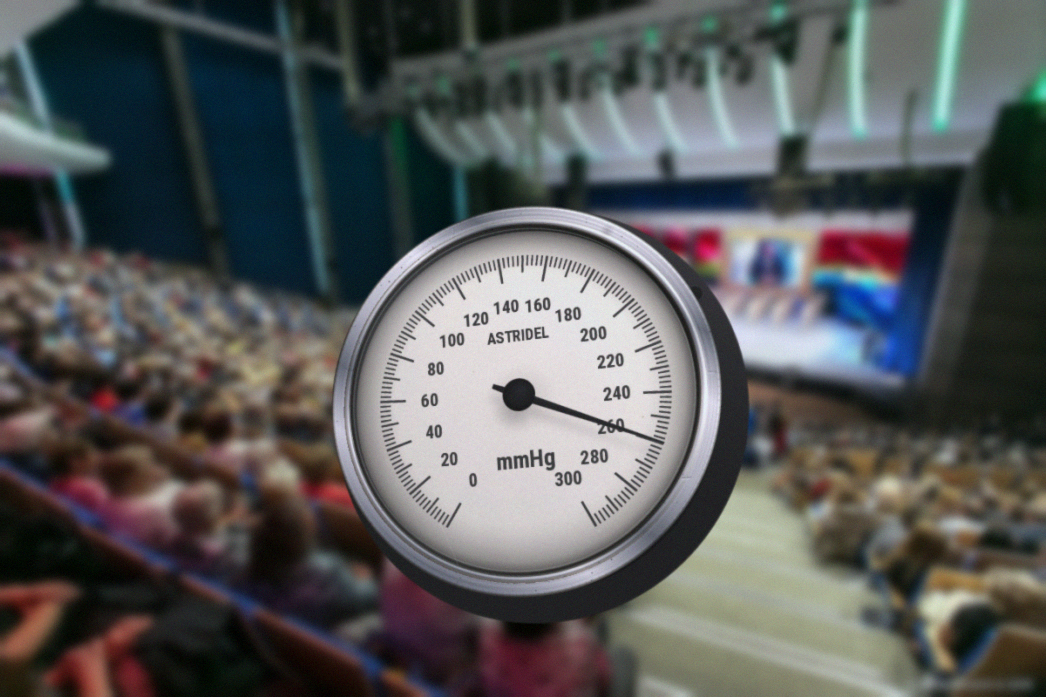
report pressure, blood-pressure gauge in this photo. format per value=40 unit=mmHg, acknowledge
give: value=260 unit=mmHg
